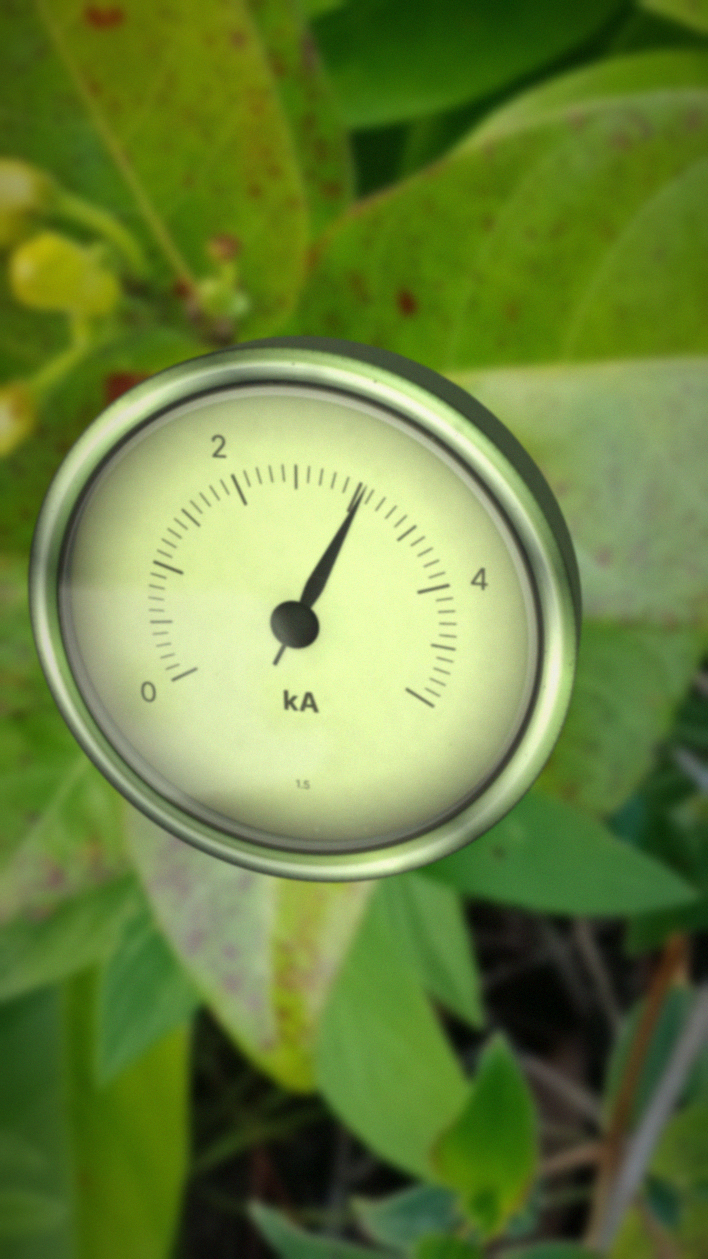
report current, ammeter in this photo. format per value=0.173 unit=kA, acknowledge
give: value=3.05 unit=kA
